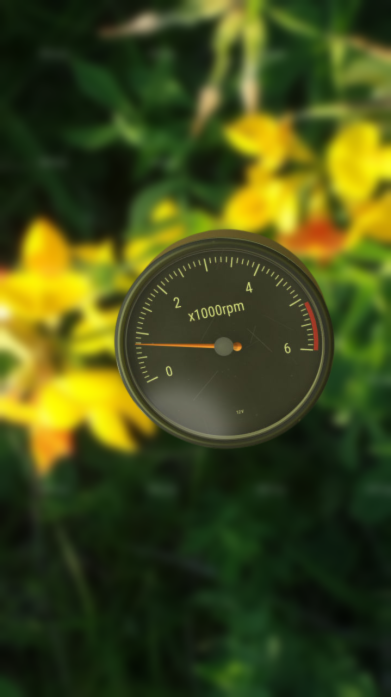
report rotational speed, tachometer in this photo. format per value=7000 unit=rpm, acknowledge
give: value=800 unit=rpm
